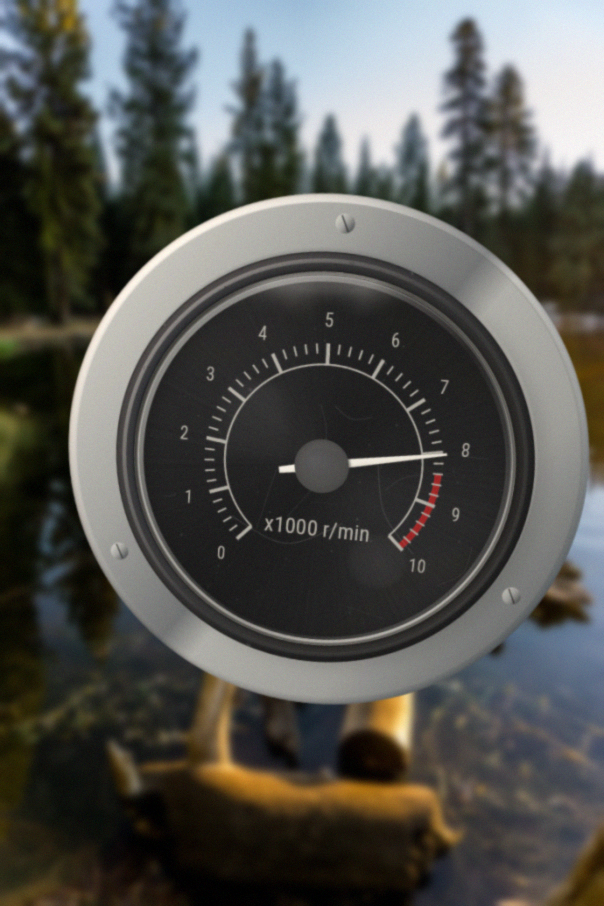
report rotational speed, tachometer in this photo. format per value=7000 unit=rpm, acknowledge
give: value=8000 unit=rpm
